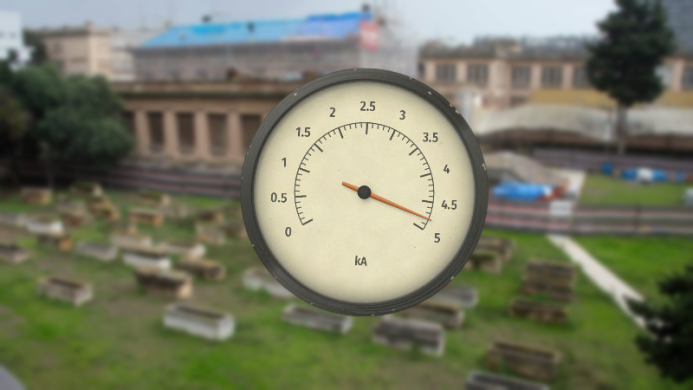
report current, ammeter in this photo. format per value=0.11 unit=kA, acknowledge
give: value=4.8 unit=kA
